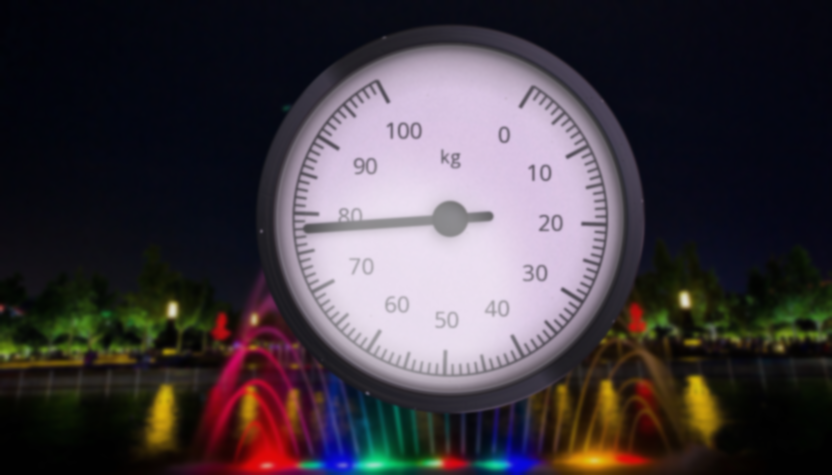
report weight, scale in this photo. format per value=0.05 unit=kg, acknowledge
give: value=78 unit=kg
